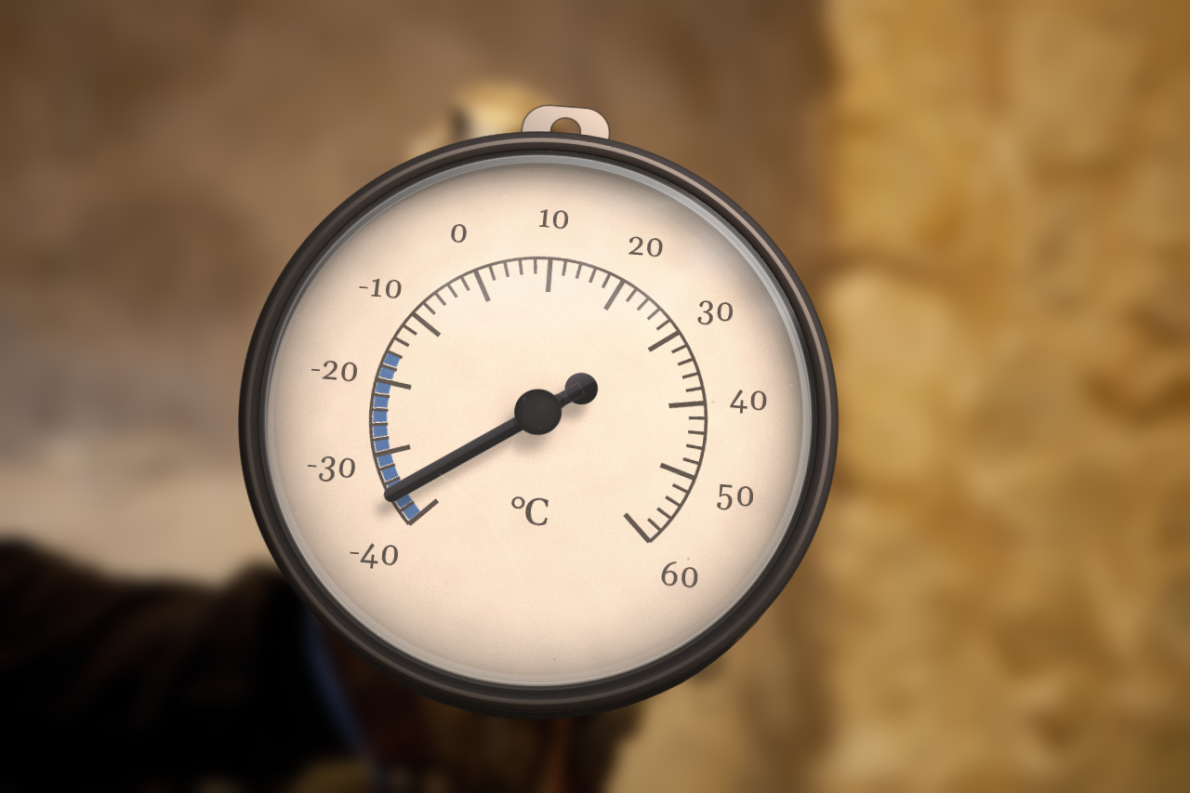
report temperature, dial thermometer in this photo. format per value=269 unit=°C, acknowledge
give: value=-36 unit=°C
